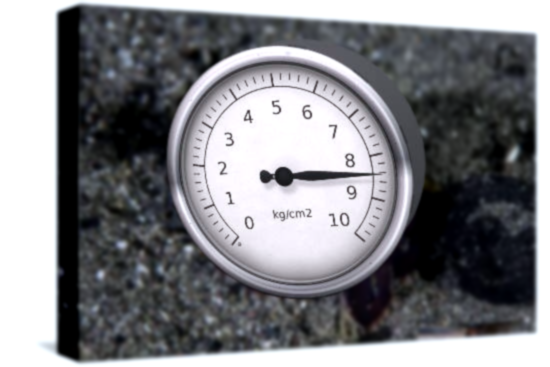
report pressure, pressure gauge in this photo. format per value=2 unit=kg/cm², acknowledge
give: value=8.4 unit=kg/cm²
